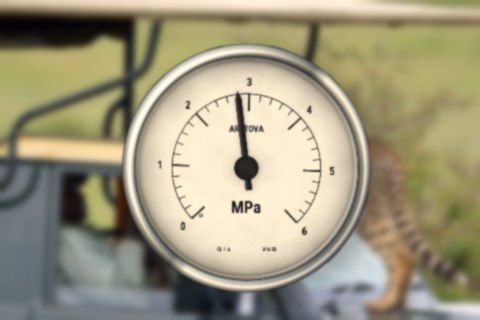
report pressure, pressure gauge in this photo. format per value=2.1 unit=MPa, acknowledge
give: value=2.8 unit=MPa
